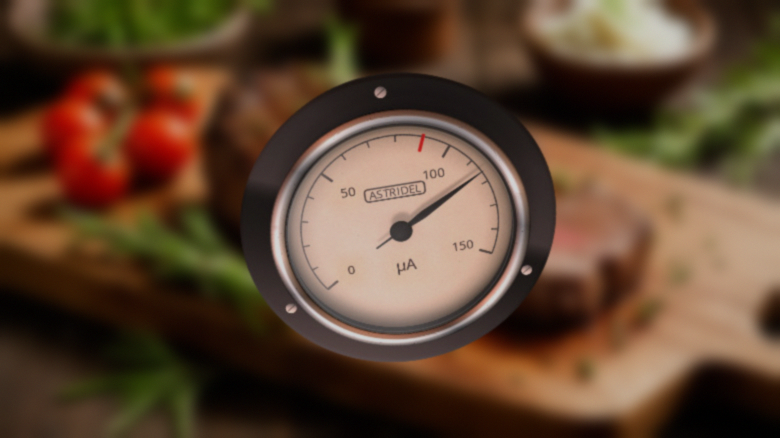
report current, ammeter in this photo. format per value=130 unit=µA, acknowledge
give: value=115 unit=µA
